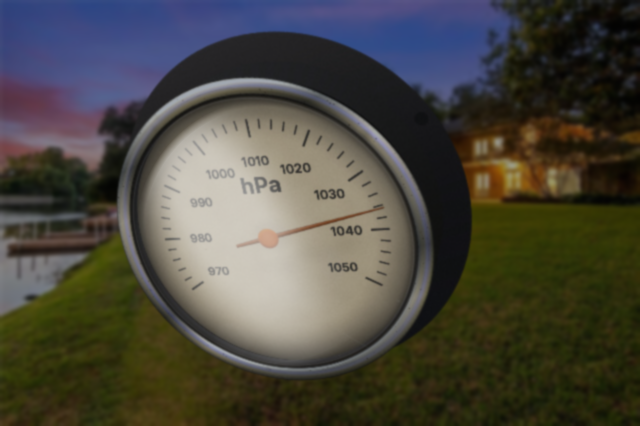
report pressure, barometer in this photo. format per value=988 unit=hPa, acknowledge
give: value=1036 unit=hPa
